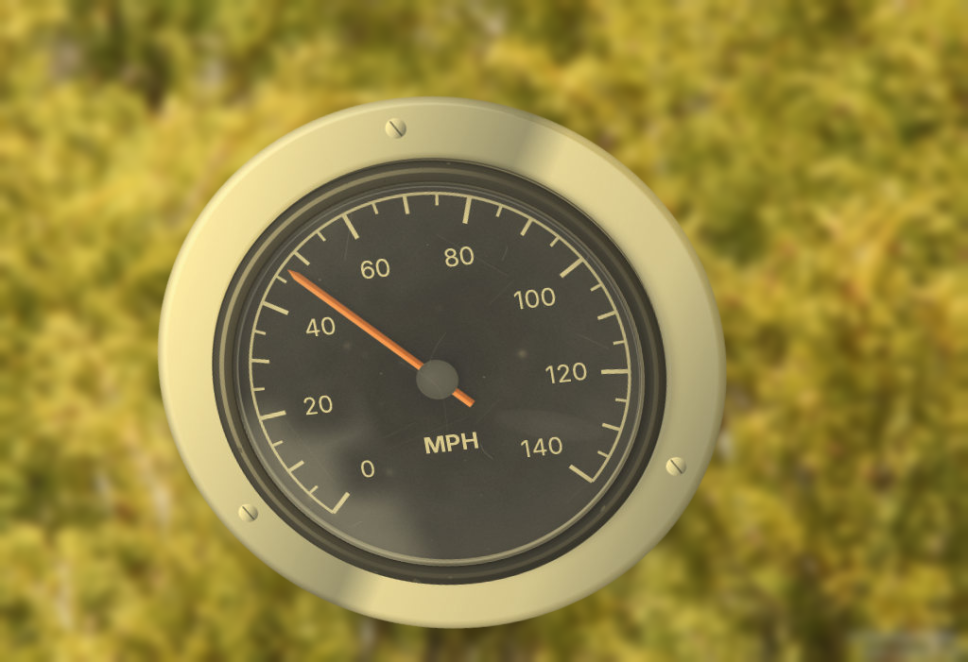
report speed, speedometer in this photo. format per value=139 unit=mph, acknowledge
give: value=47.5 unit=mph
